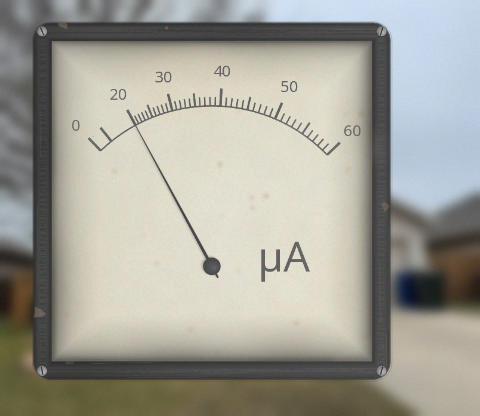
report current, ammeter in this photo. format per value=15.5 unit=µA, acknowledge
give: value=20 unit=µA
